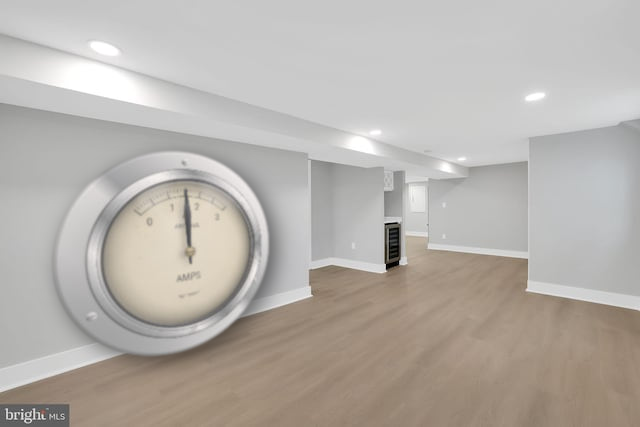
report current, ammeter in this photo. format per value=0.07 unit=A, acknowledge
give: value=1.5 unit=A
